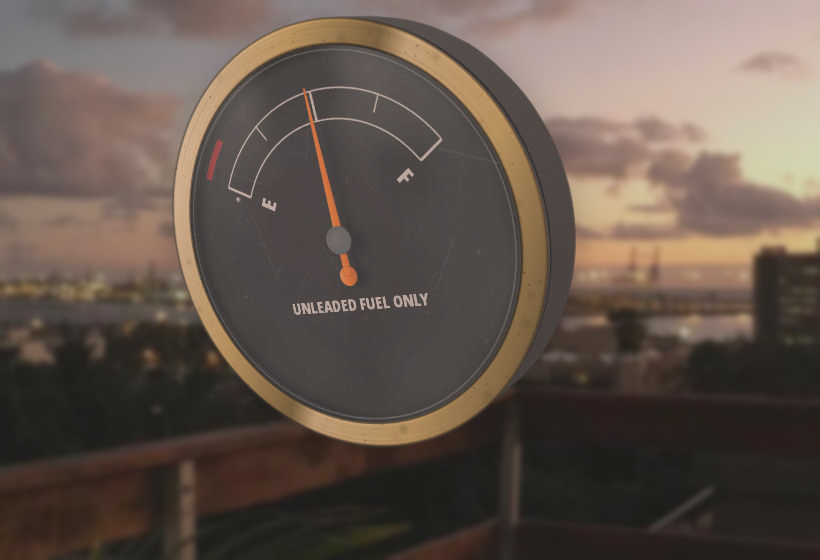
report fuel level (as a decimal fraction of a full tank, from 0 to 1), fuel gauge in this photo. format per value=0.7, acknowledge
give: value=0.5
